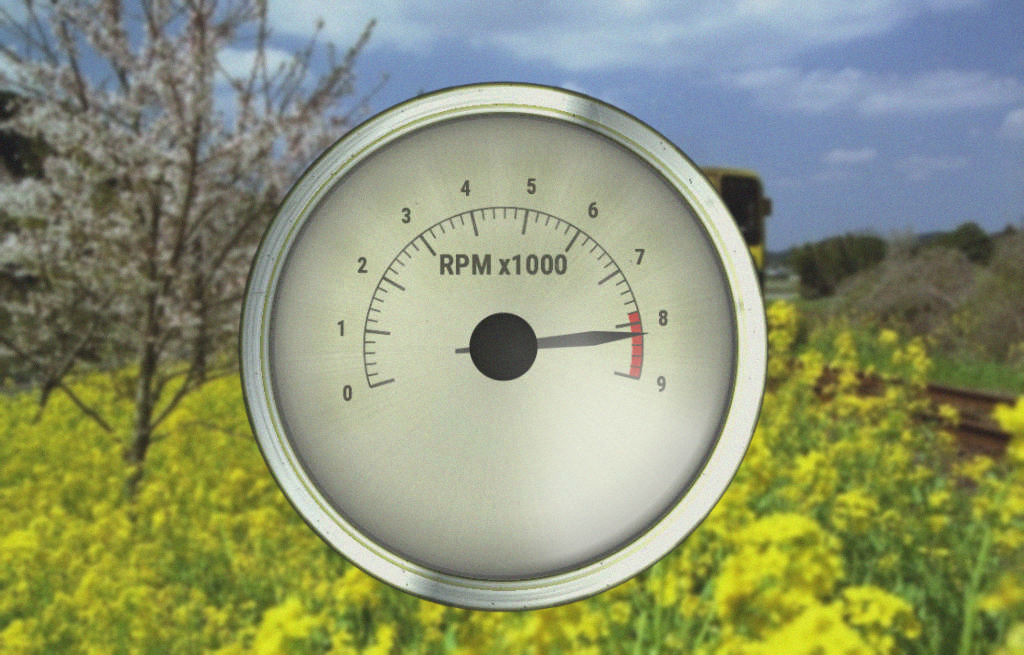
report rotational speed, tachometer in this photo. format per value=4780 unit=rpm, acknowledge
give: value=8200 unit=rpm
